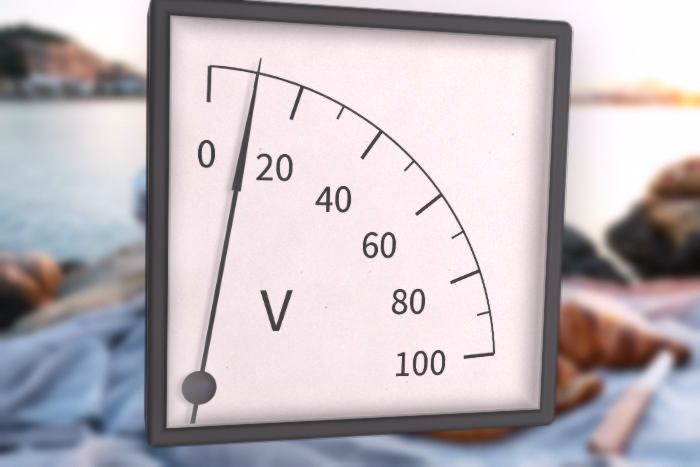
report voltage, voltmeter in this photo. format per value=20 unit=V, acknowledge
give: value=10 unit=V
